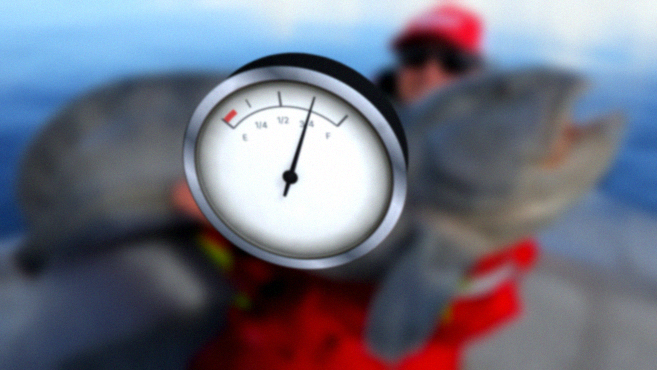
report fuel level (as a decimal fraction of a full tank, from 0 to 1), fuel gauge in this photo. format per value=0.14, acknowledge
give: value=0.75
